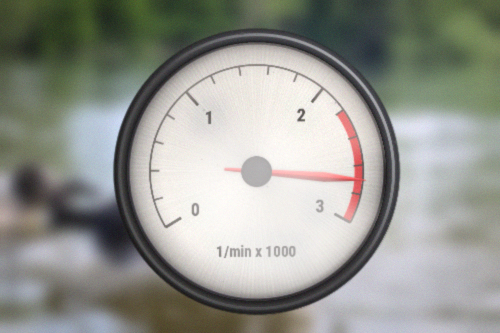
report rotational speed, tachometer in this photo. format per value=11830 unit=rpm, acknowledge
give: value=2700 unit=rpm
